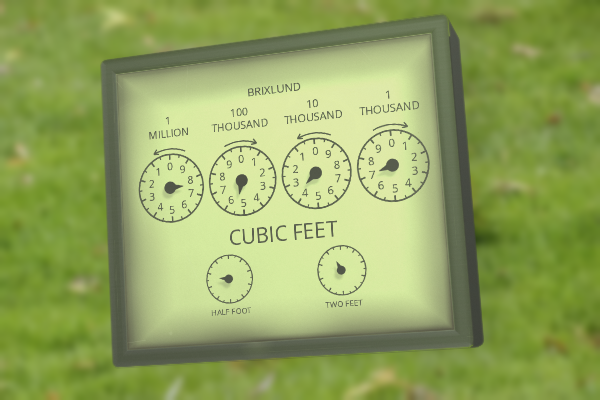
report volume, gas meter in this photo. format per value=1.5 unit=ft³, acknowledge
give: value=753700 unit=ft³
